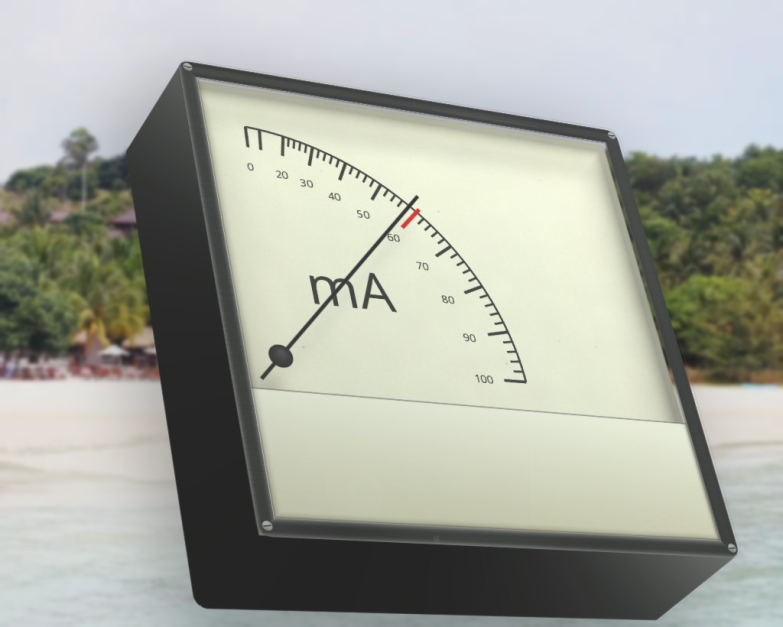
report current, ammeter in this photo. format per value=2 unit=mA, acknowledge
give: value=58 unit=mA
